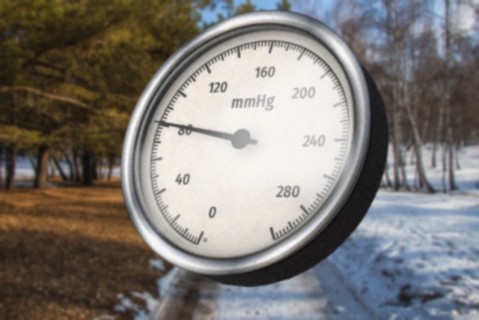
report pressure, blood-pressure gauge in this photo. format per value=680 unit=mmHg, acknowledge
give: value=80 unit=mmHg
